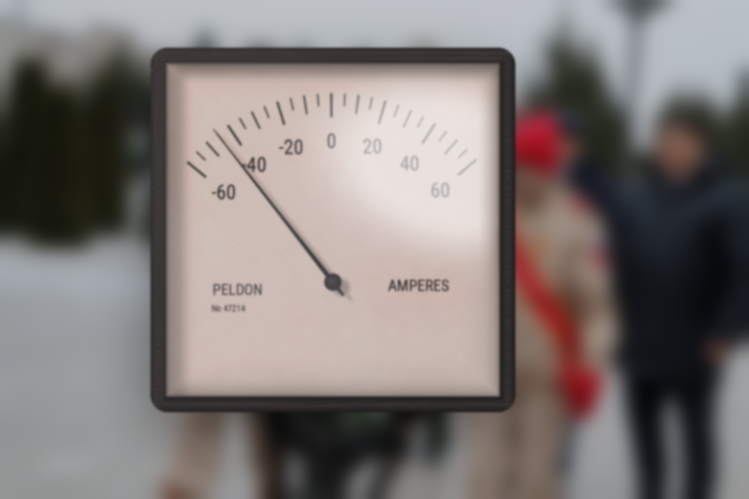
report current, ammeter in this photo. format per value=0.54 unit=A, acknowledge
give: value=-45 unit=A
